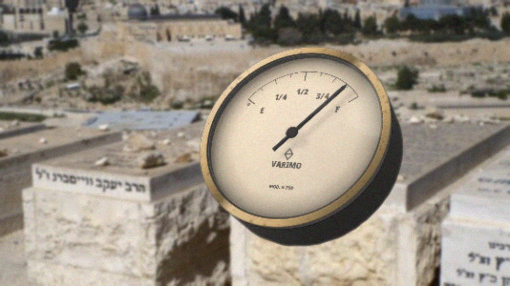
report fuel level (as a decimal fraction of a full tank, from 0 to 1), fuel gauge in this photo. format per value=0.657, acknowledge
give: value=0.875
